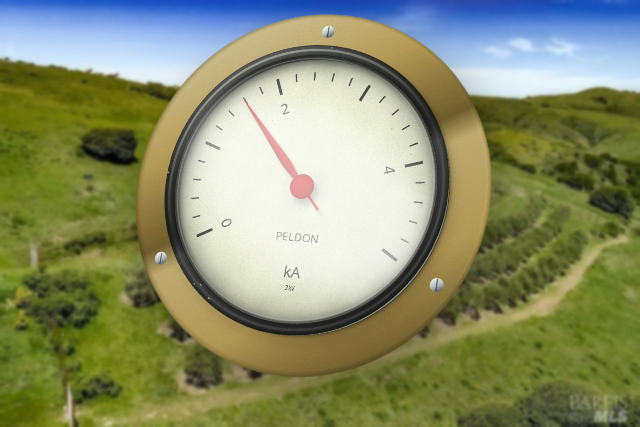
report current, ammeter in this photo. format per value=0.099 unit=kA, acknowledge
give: value=1.6 unit=kA
